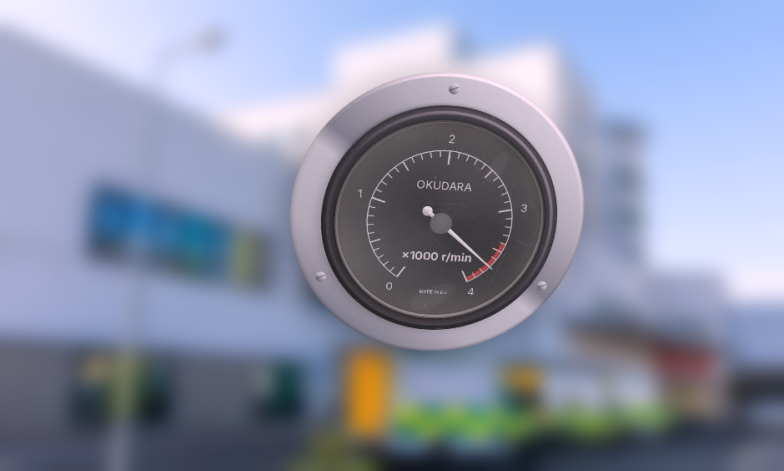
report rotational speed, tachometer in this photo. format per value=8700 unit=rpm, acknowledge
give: value=3700 unit=rpm
